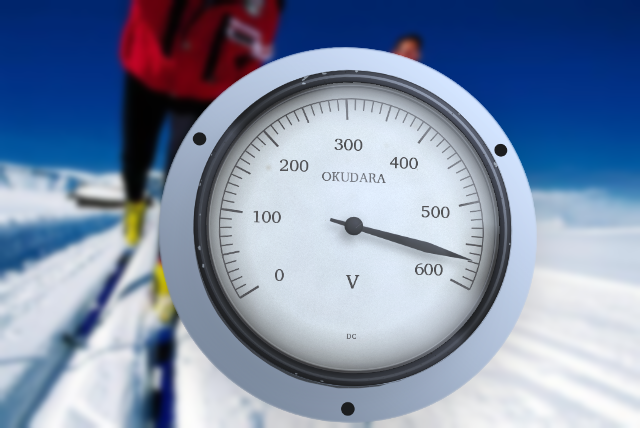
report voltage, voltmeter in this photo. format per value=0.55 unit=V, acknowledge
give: value=570 unit=V
